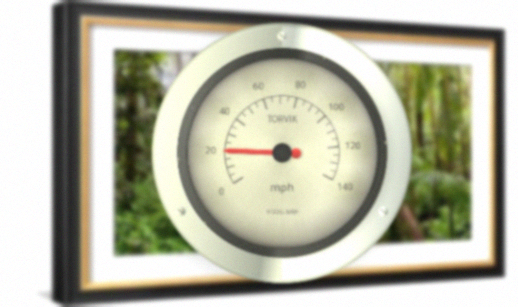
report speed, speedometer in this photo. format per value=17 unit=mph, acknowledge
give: value=20 unit=mph
